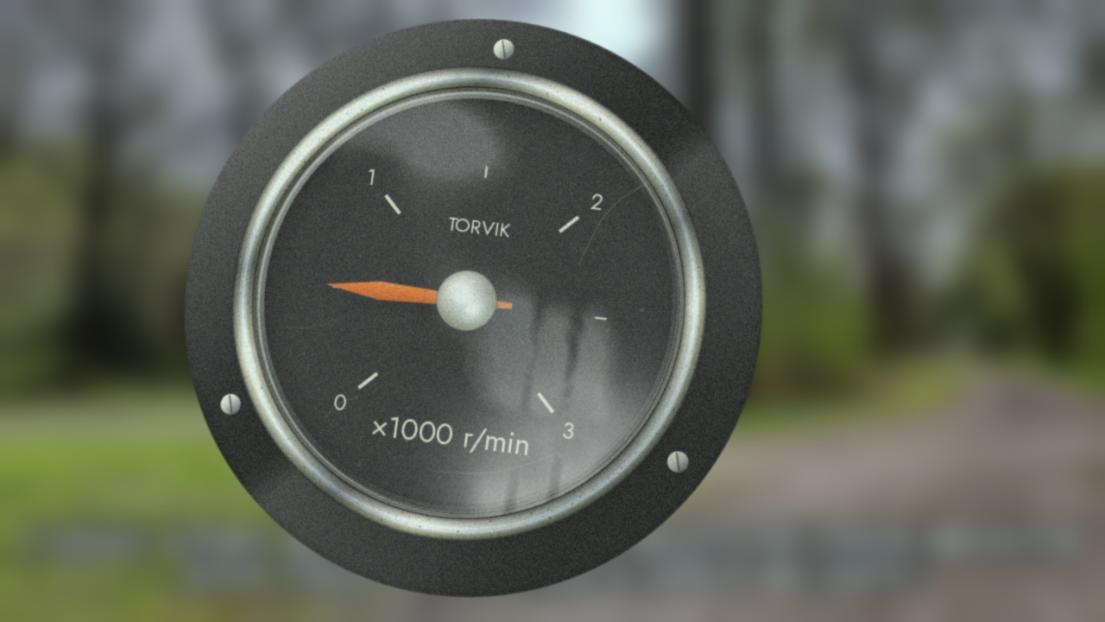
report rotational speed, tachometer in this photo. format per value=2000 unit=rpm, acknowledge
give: value=500 unit=rpm
